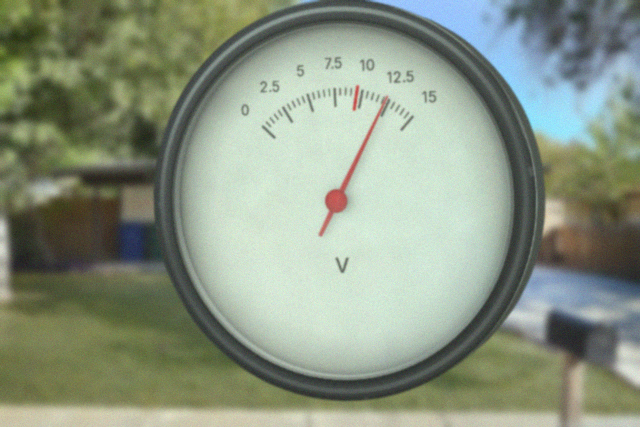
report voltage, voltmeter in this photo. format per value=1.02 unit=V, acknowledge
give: value=12.5 unit=V
